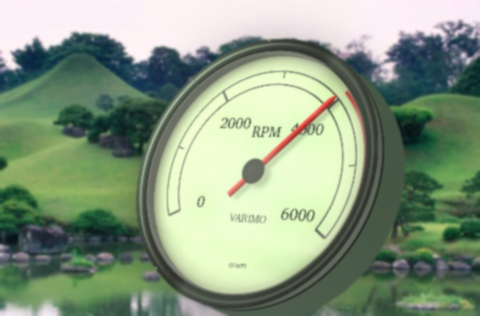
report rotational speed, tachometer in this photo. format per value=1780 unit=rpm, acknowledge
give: value=4000 unit=rpm
